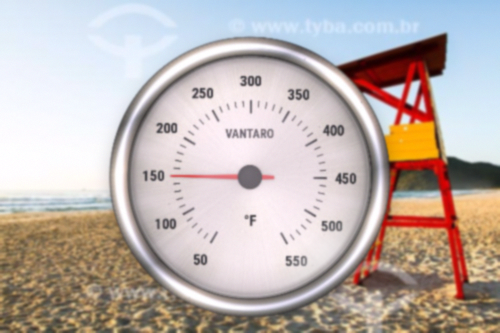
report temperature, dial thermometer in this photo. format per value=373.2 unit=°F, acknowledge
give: value=150 unit=°F
